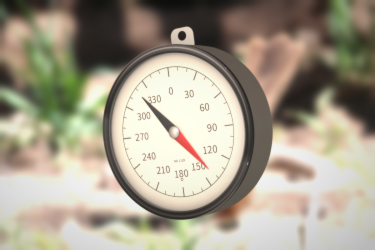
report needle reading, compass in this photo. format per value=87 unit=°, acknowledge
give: value=140 unit=°
